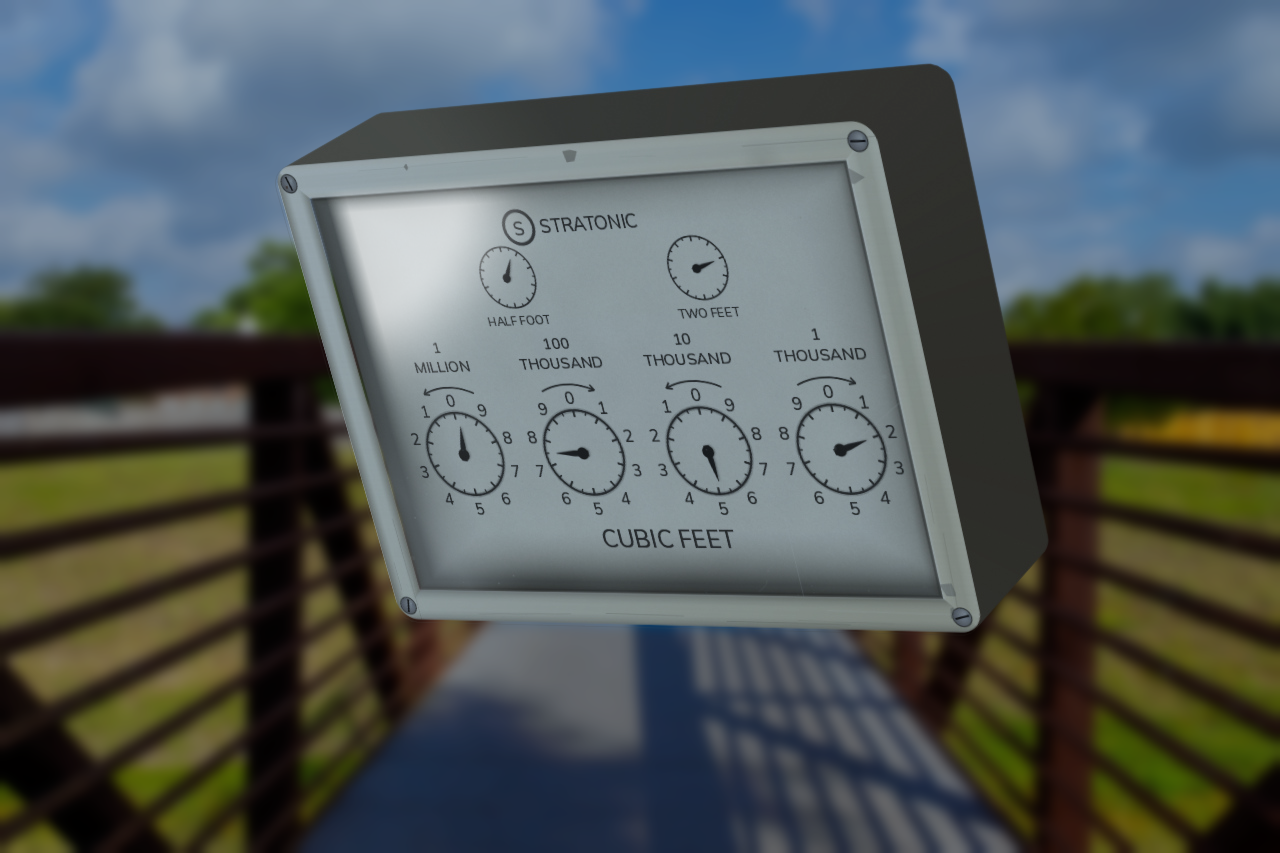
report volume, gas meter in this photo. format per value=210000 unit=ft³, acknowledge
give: value=975200 unit=ft³
